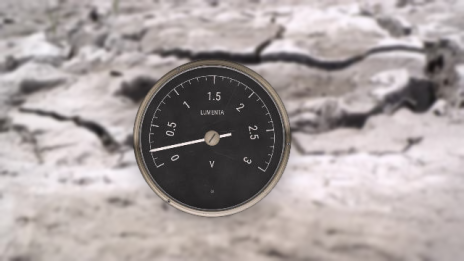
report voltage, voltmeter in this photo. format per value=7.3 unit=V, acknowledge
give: value=0.2 unit=V
